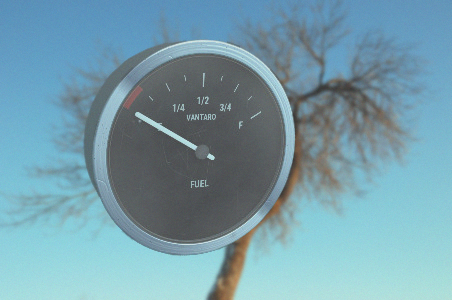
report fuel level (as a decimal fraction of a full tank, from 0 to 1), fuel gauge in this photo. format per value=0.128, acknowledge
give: value=0
